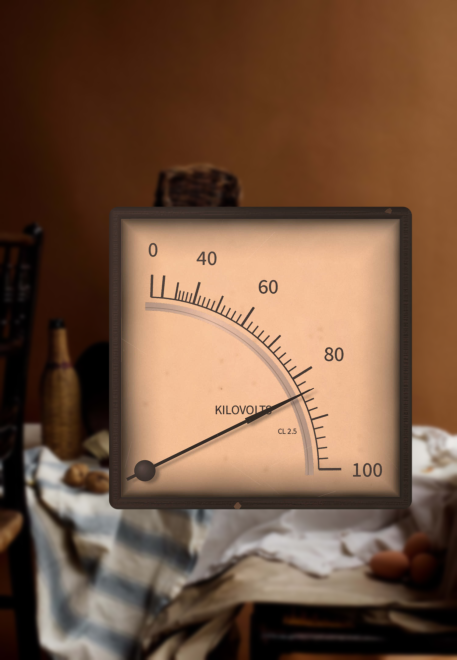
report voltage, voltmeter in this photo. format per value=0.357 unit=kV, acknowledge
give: value=84 unit=kV
